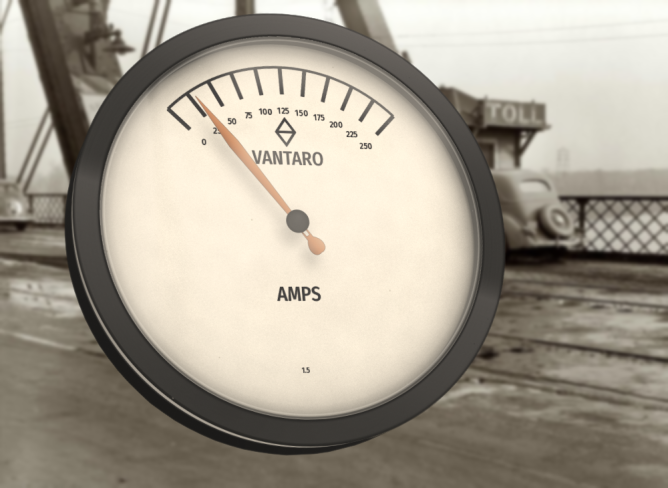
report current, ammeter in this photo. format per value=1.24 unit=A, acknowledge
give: value=25 unit=A
